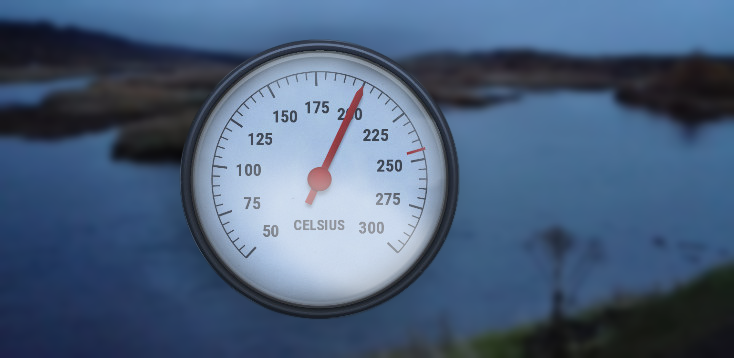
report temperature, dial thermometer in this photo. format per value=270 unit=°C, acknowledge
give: value=200 unit=°C
